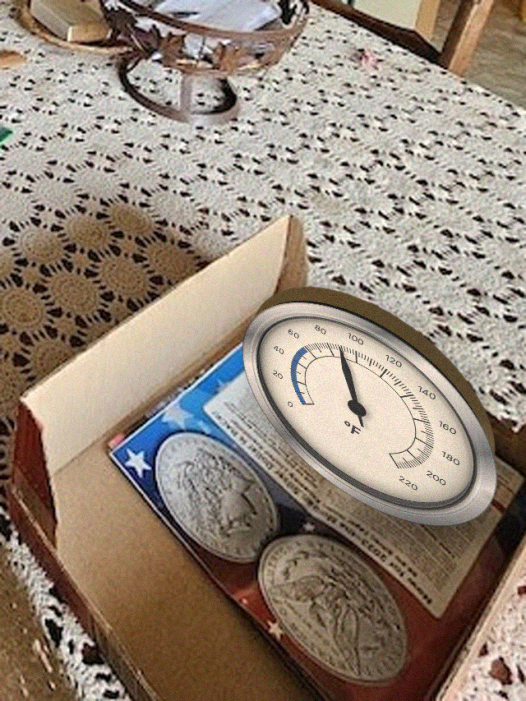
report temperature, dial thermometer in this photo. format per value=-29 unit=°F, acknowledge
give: value=90 unit=°F
